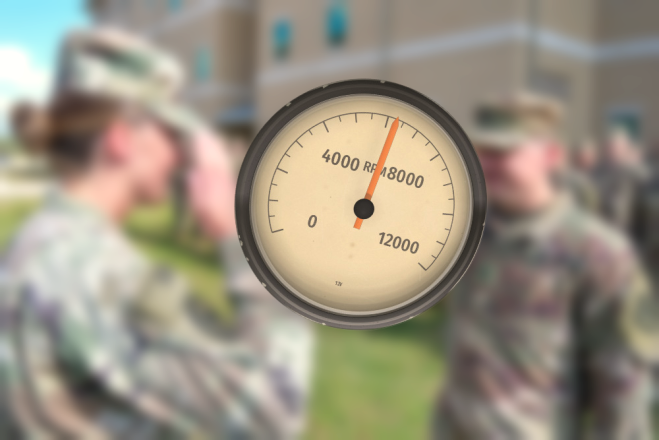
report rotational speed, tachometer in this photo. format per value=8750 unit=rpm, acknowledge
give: value=6250 unit=rpm
